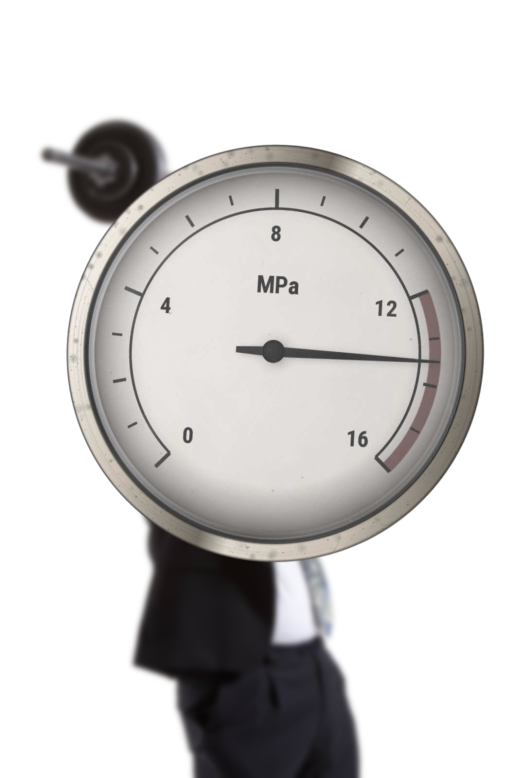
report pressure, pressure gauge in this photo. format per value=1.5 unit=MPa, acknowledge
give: value=13.5 unit=MPa
